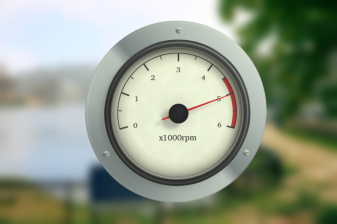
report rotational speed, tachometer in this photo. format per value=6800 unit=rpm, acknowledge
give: value=5000 unit=rpm
